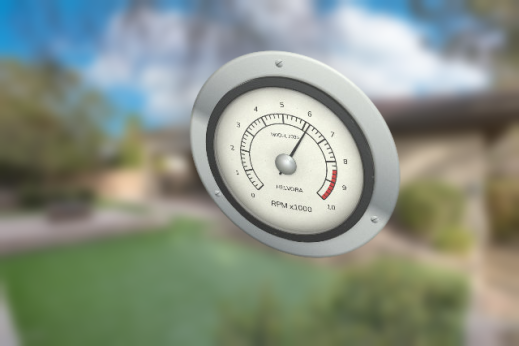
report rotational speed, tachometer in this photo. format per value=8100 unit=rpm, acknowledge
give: value=6200 unit=rpm
